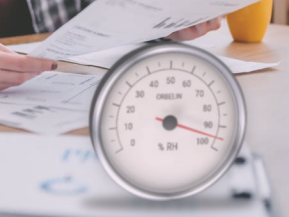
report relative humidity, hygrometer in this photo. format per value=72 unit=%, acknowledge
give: value=95 unit=%
